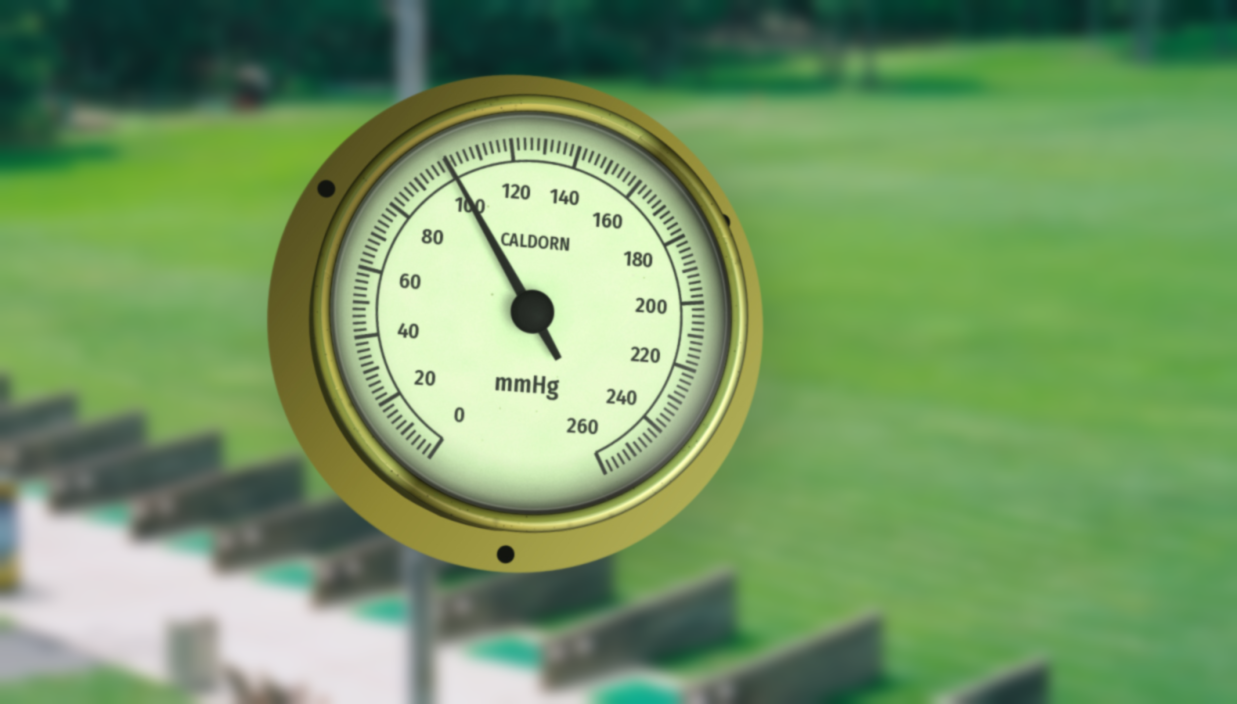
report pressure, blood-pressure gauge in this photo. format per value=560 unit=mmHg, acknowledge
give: value=100 unit=mmHg
